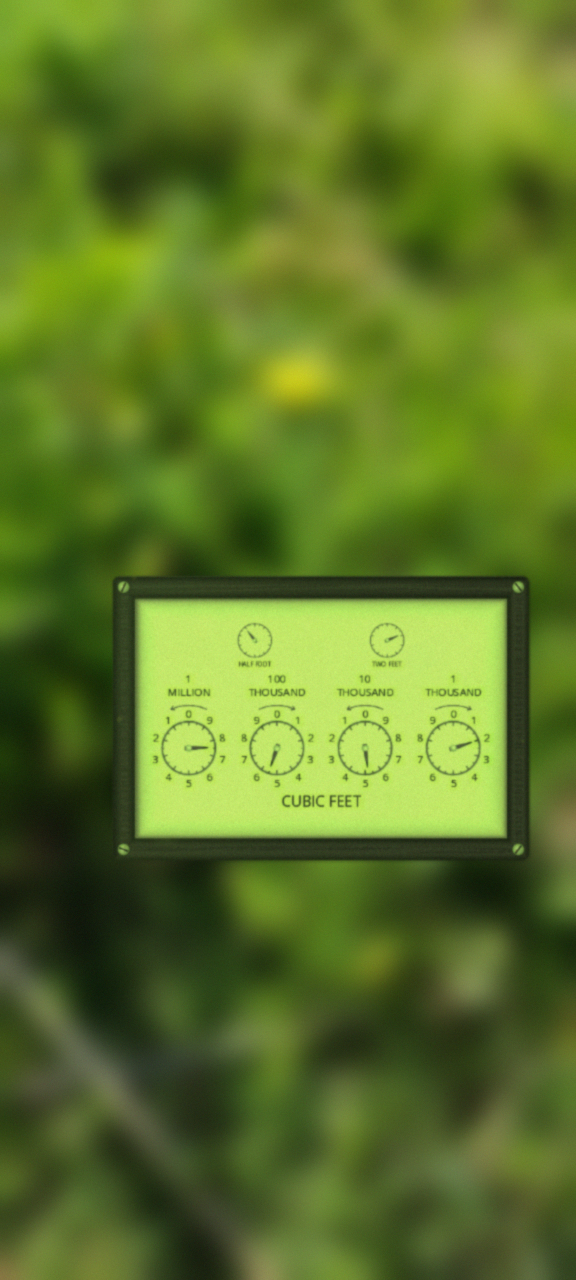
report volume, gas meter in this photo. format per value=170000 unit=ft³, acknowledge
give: value=755200 unit=ft³
